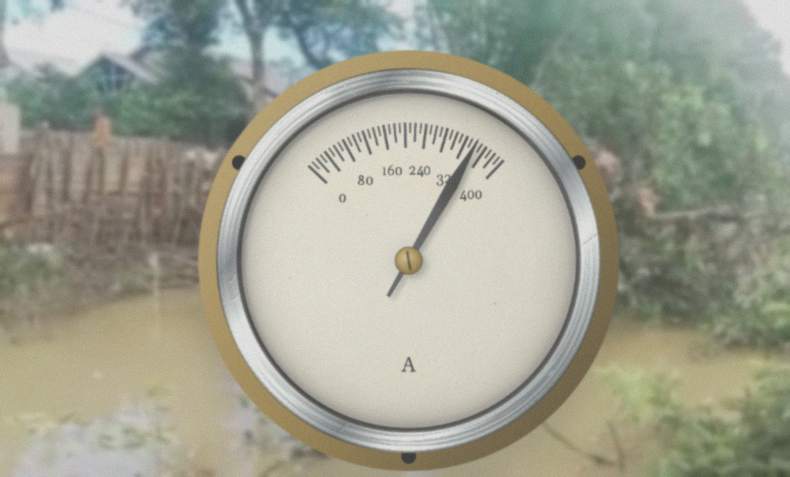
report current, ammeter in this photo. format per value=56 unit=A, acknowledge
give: value=340 unit=A
